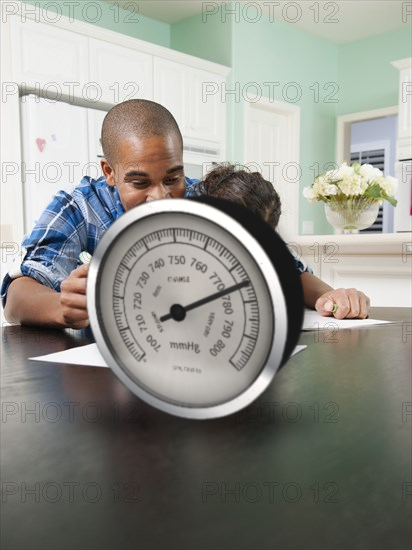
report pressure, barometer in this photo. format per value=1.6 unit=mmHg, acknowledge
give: value=775 unit=mmHg
